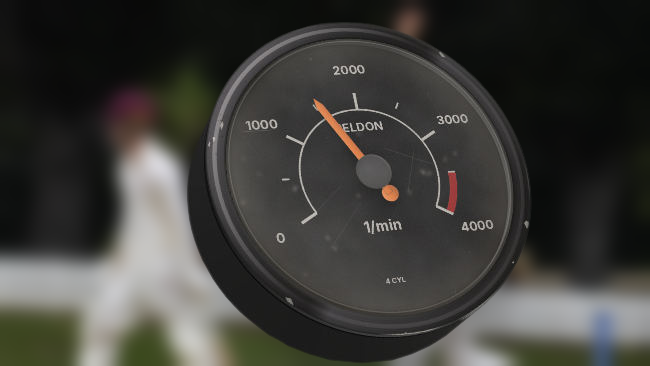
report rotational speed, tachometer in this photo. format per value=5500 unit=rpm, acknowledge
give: value=1500 unit=rpm
